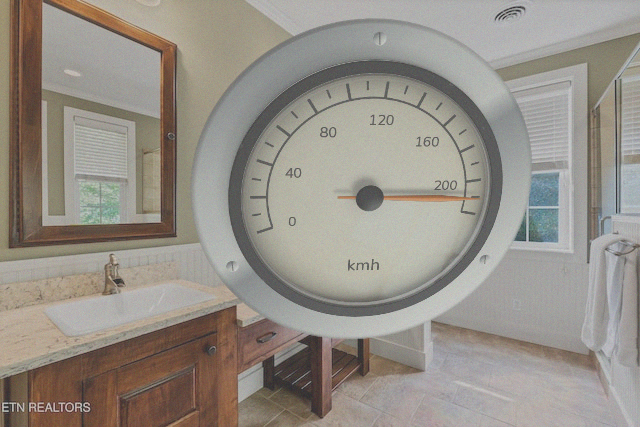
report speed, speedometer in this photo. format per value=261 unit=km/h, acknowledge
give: value=210 unit=km/h
